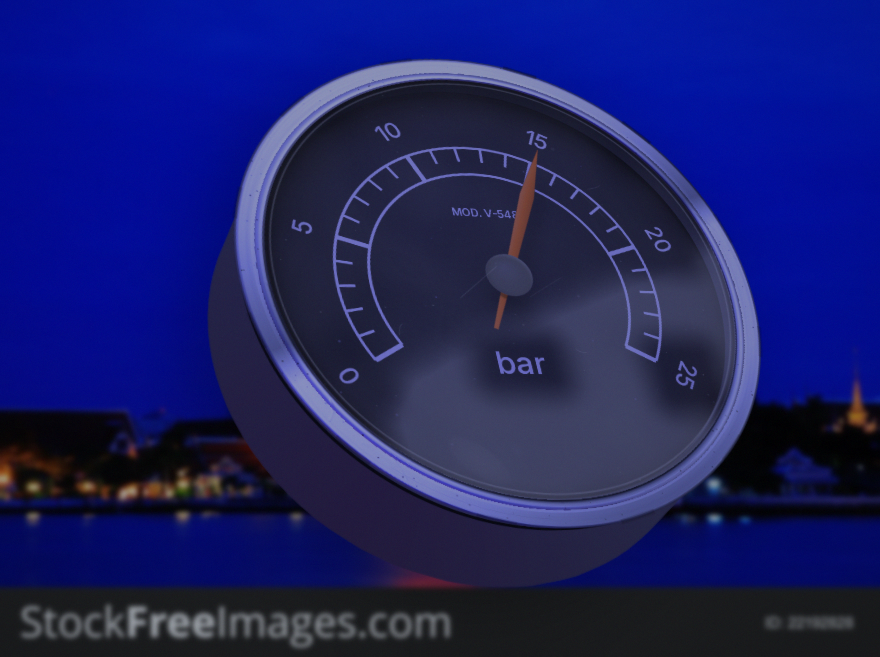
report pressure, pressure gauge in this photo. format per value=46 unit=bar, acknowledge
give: value=15 unit=bar
